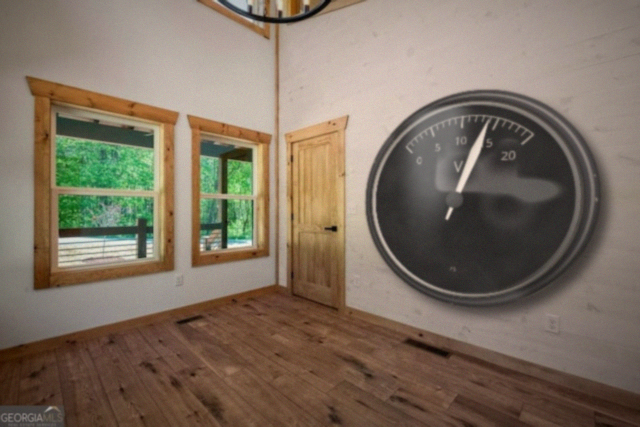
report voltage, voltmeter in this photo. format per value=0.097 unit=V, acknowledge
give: value=14 unit=V
